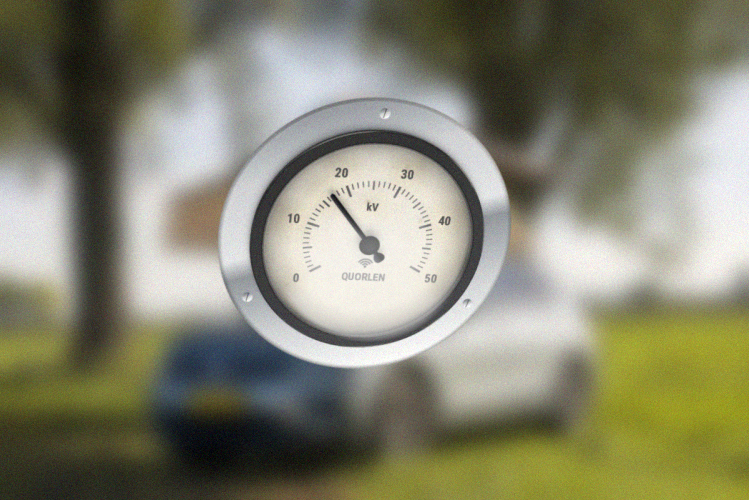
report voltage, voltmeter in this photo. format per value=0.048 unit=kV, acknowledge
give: value=17 unit=kV
